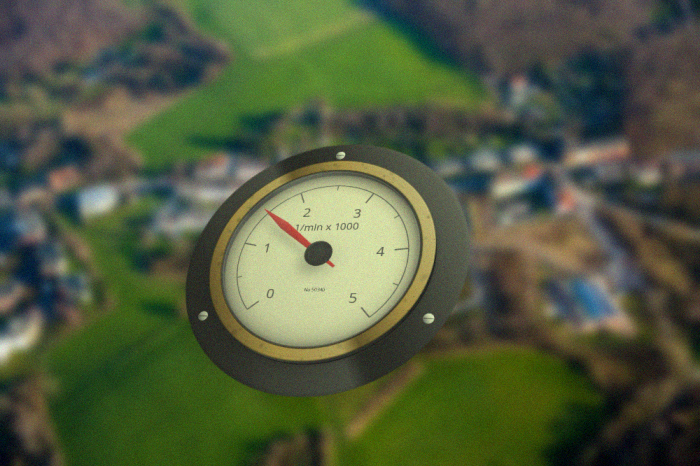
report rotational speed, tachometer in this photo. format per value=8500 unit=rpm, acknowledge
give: value=1500 unit=rpm
